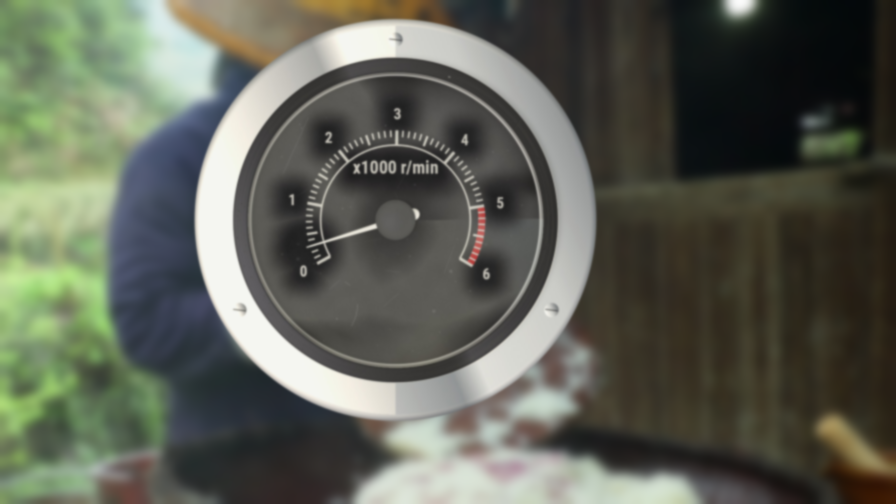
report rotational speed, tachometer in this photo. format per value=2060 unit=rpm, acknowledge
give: value=300 unit=rpm
